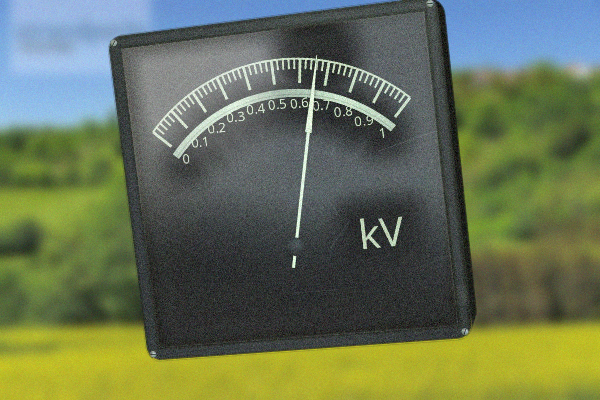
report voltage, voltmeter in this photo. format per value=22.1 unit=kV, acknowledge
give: value=0.66 unit=kV
